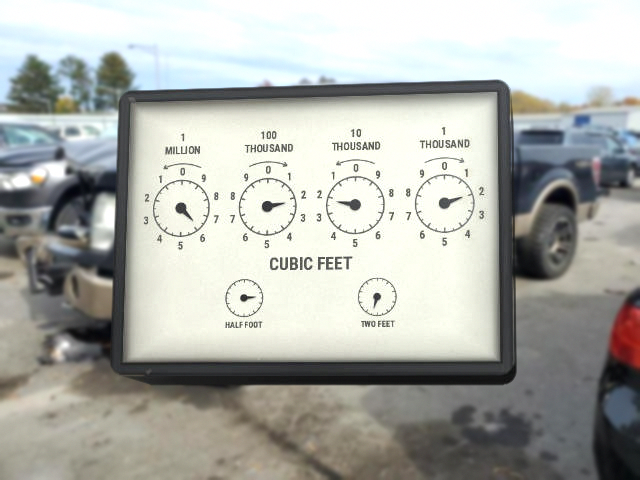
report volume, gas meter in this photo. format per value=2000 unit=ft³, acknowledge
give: value=622200 unit=ft³
